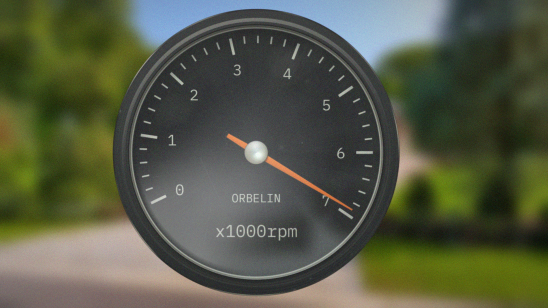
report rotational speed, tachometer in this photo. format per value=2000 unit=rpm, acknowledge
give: value=6900 unit=rpm
